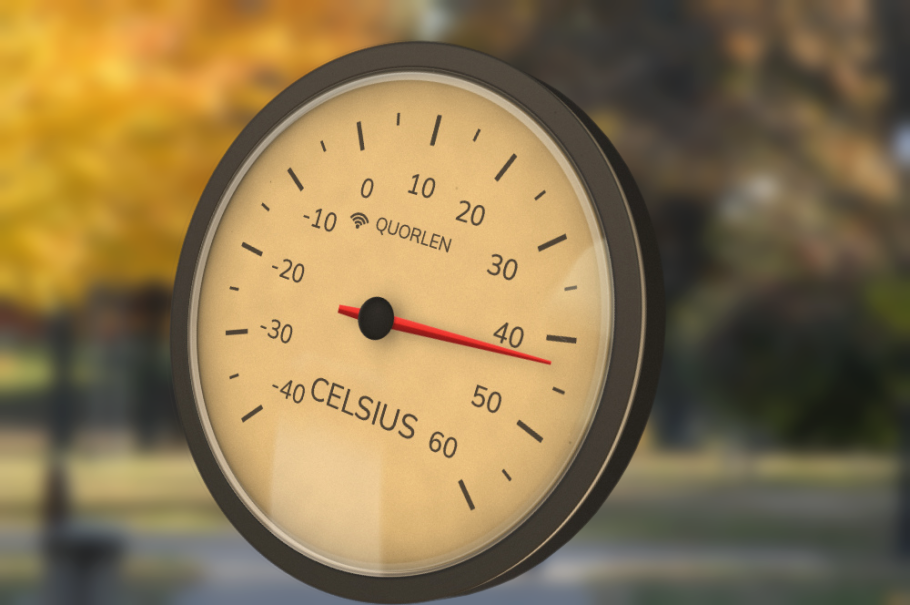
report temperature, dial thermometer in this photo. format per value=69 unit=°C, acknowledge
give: value=42.5 unit=°C
